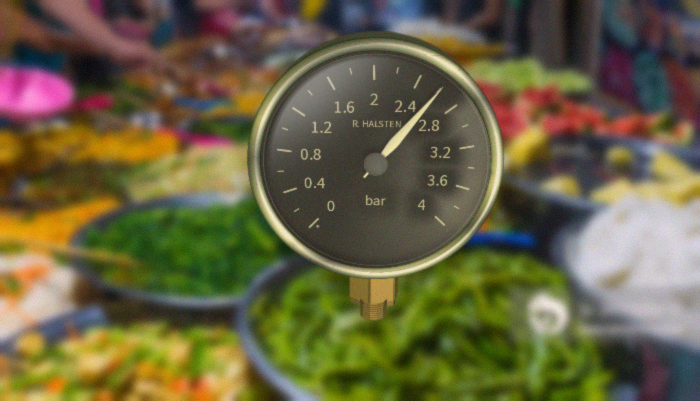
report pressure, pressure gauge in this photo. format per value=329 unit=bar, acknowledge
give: value=2.6 unit=bar
